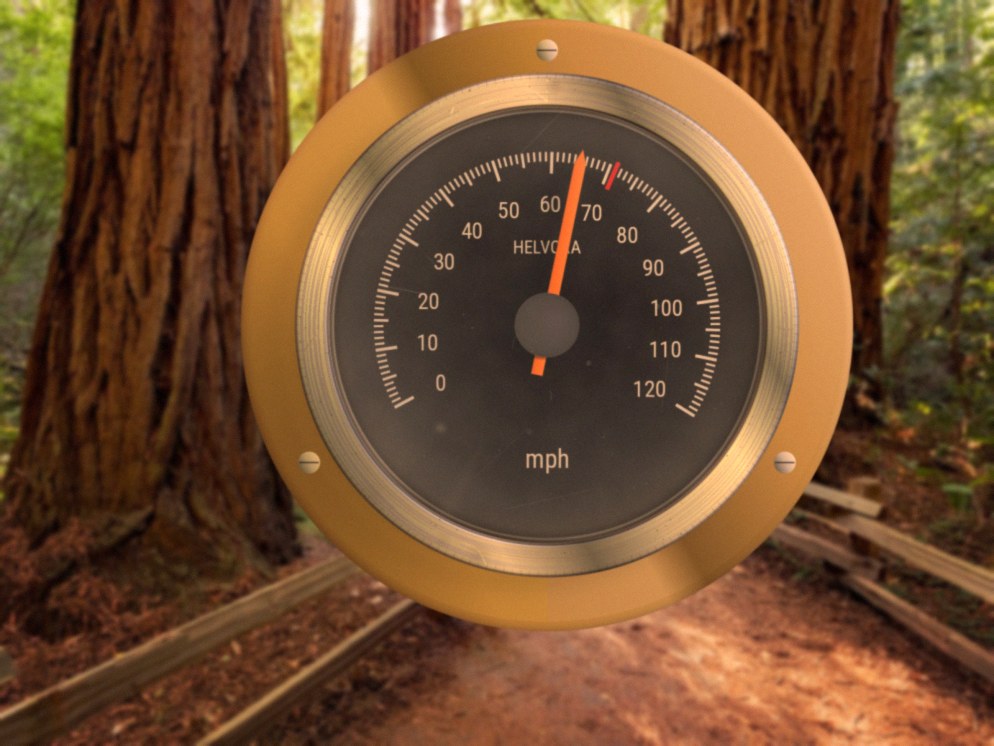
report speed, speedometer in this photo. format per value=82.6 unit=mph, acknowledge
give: value=65 unit=mph
